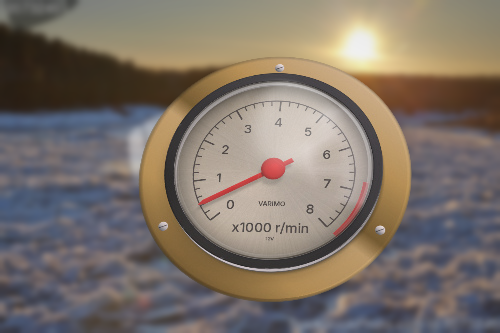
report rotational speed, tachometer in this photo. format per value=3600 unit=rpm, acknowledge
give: value=400 unit=rpm
